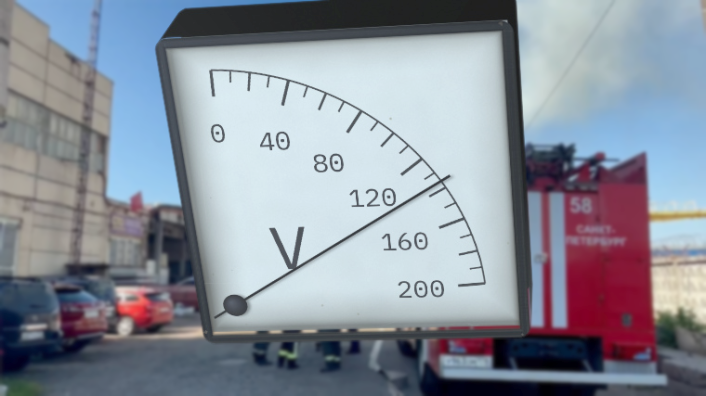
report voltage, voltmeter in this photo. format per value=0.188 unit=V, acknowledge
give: value=135 unit=V
